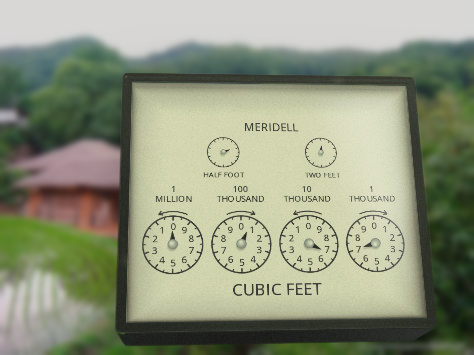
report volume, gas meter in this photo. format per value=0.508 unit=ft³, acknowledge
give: value=6700 unit=ft³
